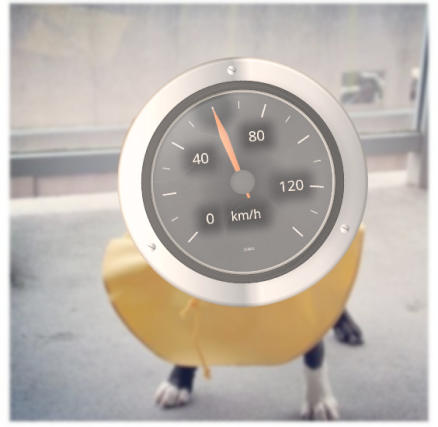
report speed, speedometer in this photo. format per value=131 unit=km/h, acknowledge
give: value=60 unit=km/h
